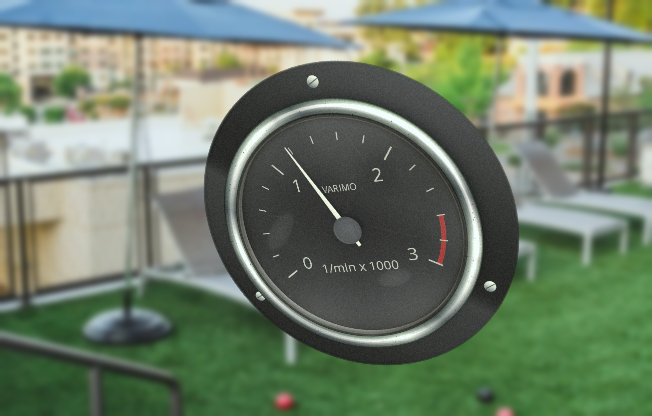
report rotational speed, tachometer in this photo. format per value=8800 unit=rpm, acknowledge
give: value=1200 unit=rpm
